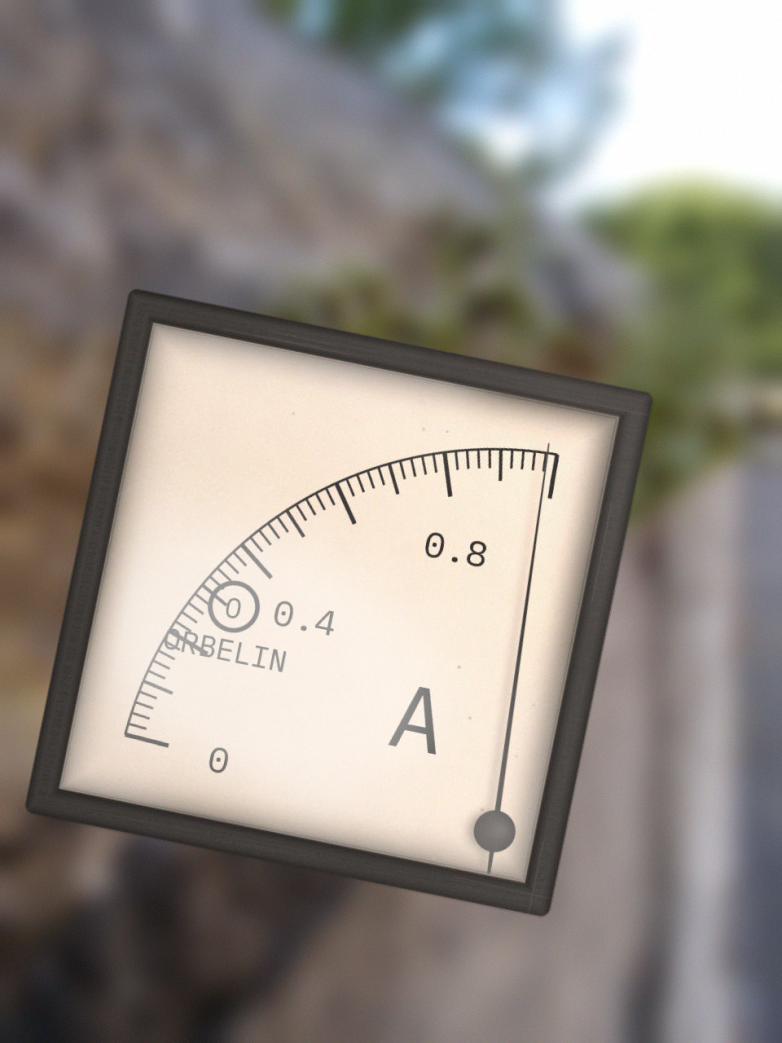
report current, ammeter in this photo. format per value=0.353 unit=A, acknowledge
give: value=0.98 unit=A
